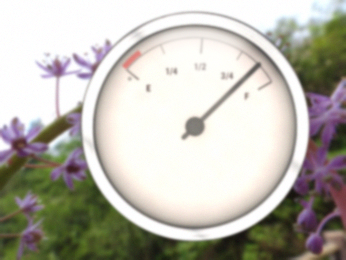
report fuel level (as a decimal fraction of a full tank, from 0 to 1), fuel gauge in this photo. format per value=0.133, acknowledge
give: value=0.875
